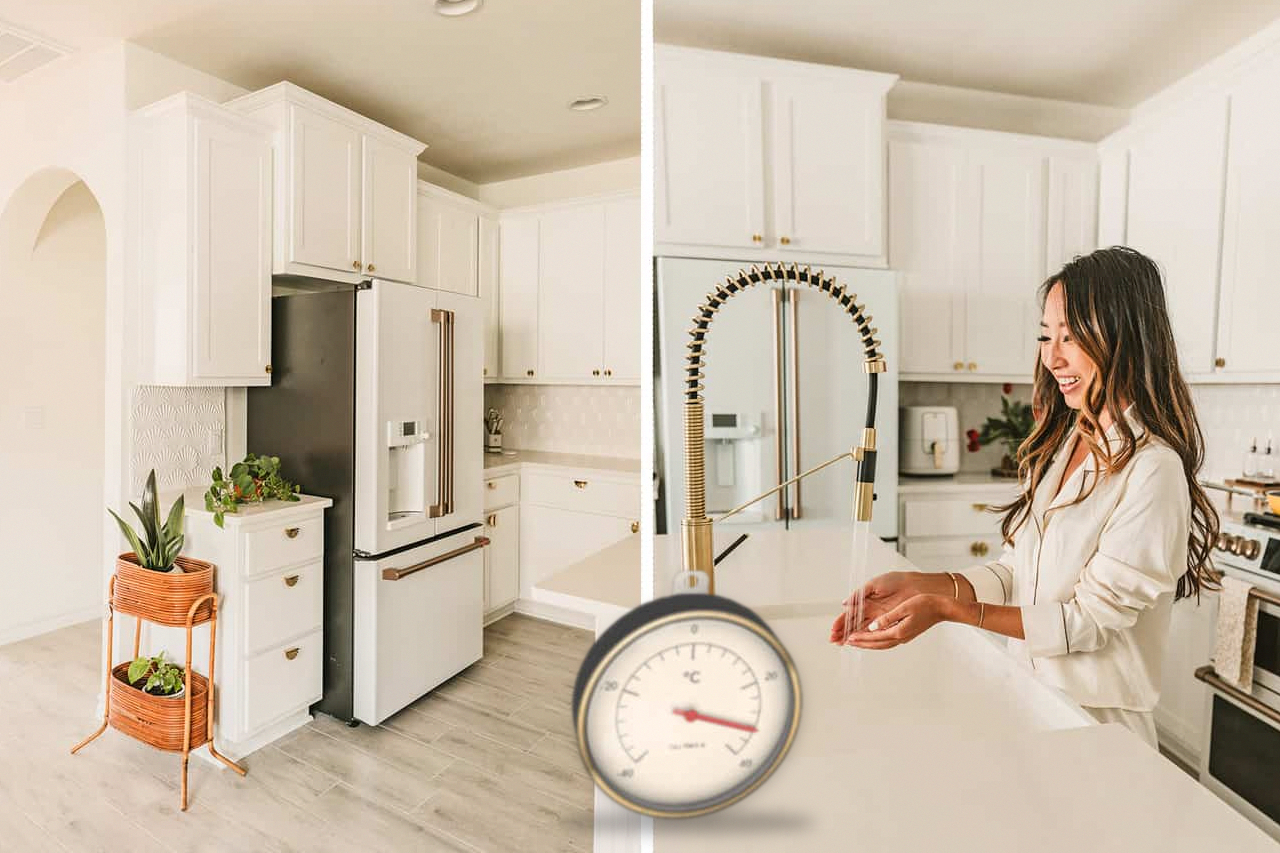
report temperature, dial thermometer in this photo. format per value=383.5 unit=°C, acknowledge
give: value=32 unit=°C
